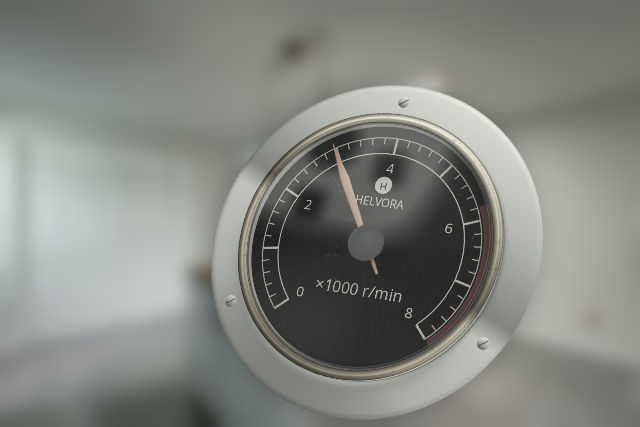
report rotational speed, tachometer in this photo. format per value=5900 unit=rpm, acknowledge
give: value=3000 unit=rpm
